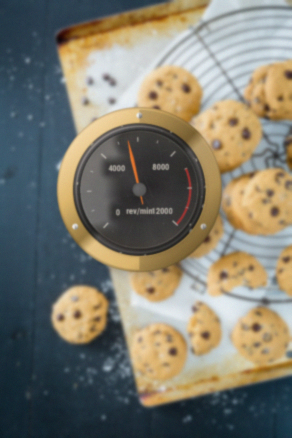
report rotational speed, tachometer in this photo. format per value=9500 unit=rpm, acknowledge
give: value=5500 unit=rpm
